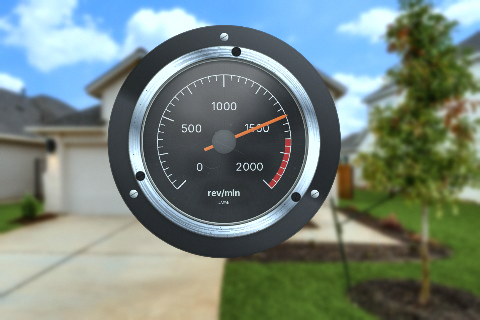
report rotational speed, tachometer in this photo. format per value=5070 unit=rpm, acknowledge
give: value=1500 unit=rpm
